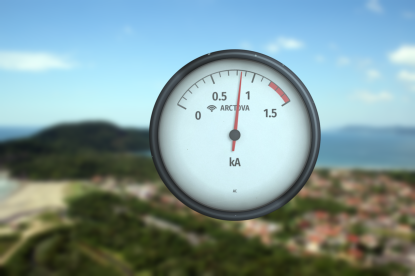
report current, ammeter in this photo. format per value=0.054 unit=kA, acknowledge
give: value=0.85 unit=kA
